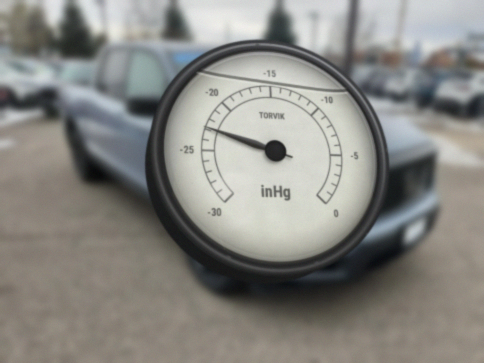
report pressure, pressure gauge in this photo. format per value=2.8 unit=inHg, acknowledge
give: value=-23 unit=inHg
